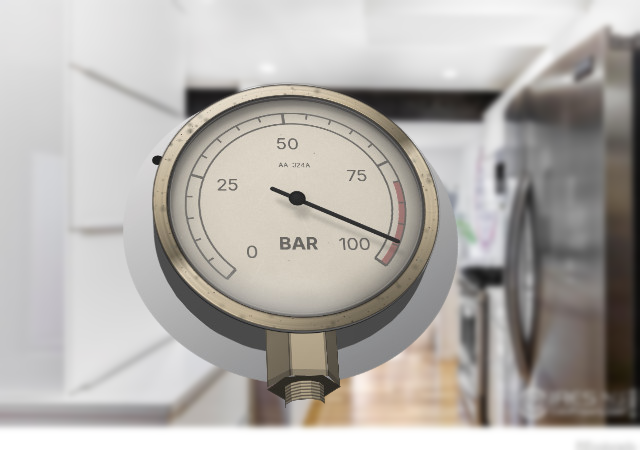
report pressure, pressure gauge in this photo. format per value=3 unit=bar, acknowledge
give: value=95 unit=bar
